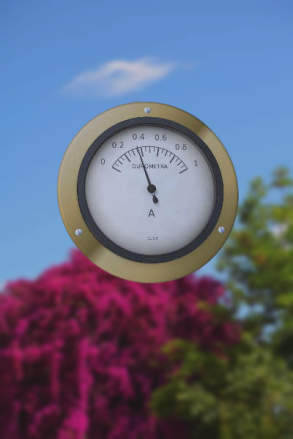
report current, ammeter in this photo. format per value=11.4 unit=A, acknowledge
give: value=0.35 unit=A
